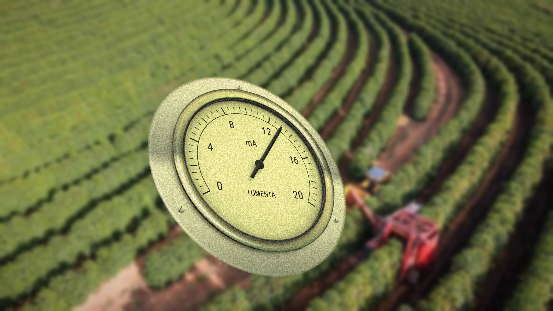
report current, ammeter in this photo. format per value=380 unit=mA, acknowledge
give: value=13 unit=mA
